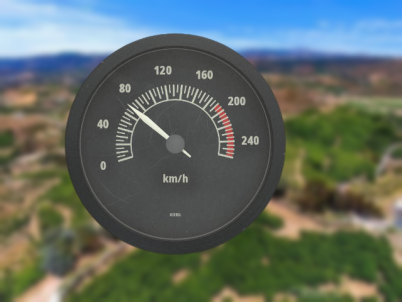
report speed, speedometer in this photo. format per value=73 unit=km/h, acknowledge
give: value=70 unit=km/h
